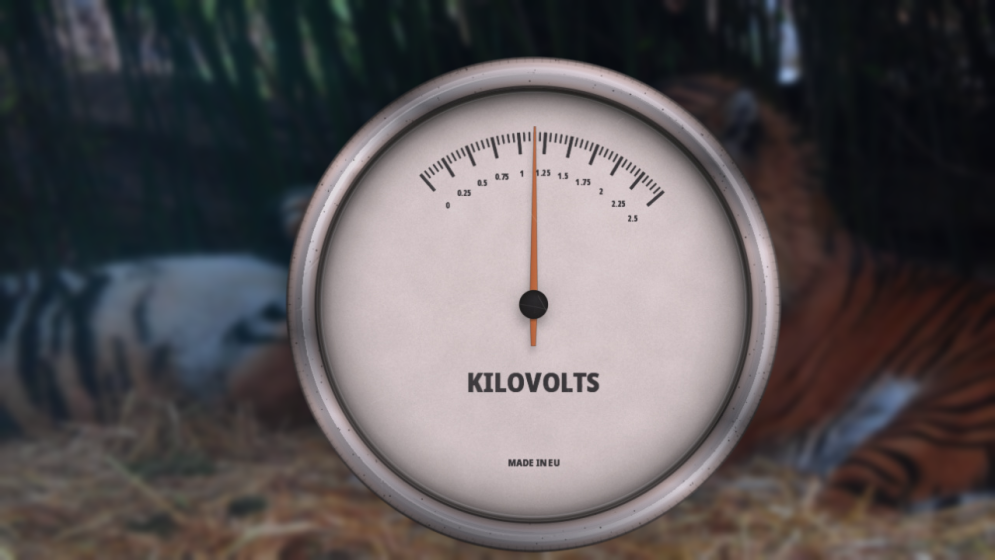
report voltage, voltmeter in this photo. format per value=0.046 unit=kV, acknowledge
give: value=1.15 unit=kV
